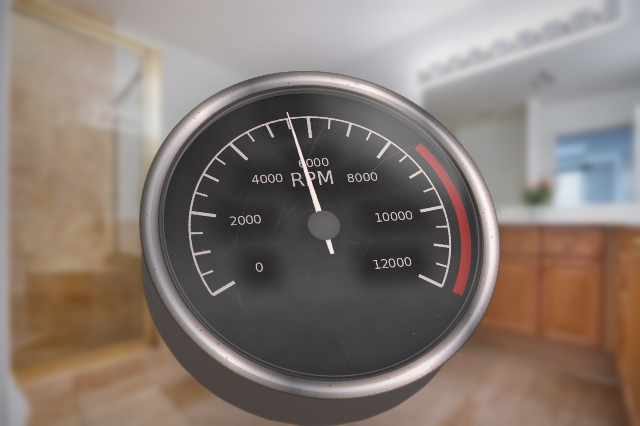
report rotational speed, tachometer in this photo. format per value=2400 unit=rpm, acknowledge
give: value=5500 unit=rpm
